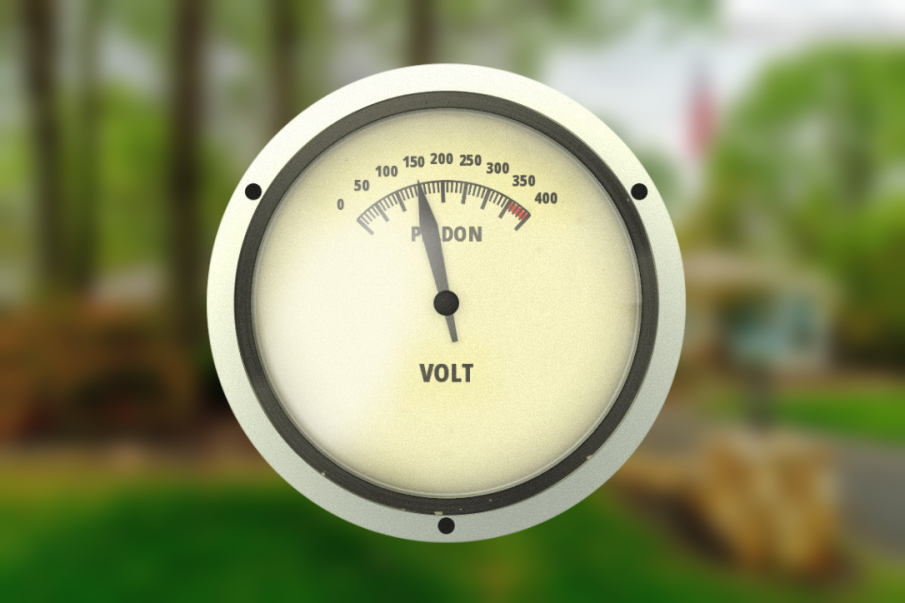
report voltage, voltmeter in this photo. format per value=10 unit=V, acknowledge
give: value=150 unit=V
